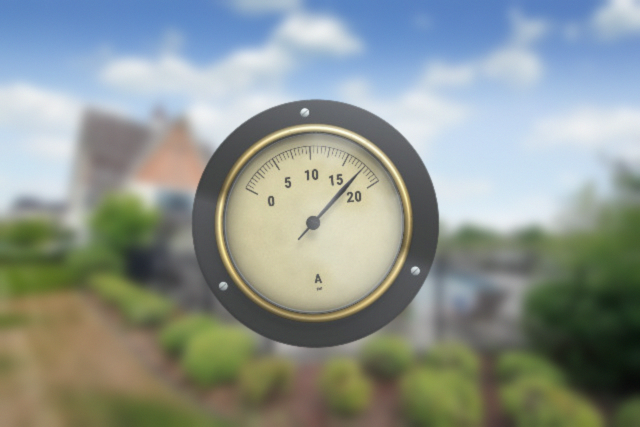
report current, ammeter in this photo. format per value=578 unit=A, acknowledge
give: value=17.5 unit=A
